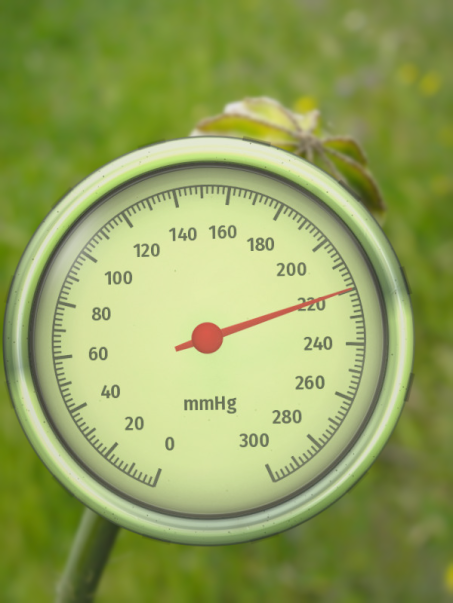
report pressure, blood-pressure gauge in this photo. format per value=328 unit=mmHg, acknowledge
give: value=220 unit=mmHg
